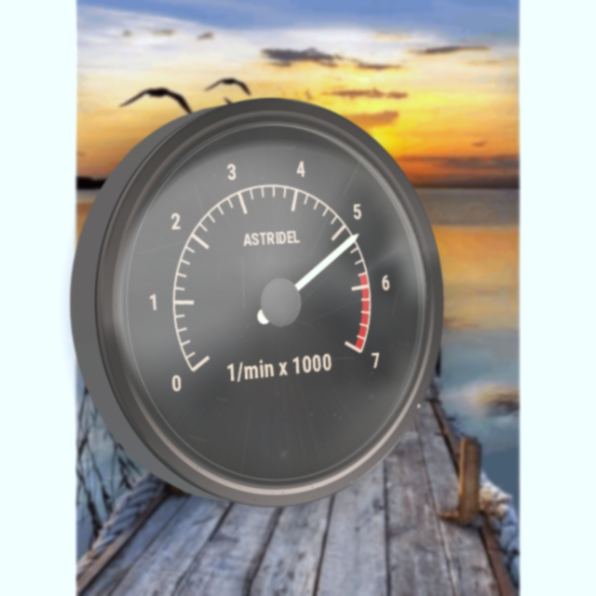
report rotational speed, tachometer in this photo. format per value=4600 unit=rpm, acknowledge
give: value=5200 unit=rpm
